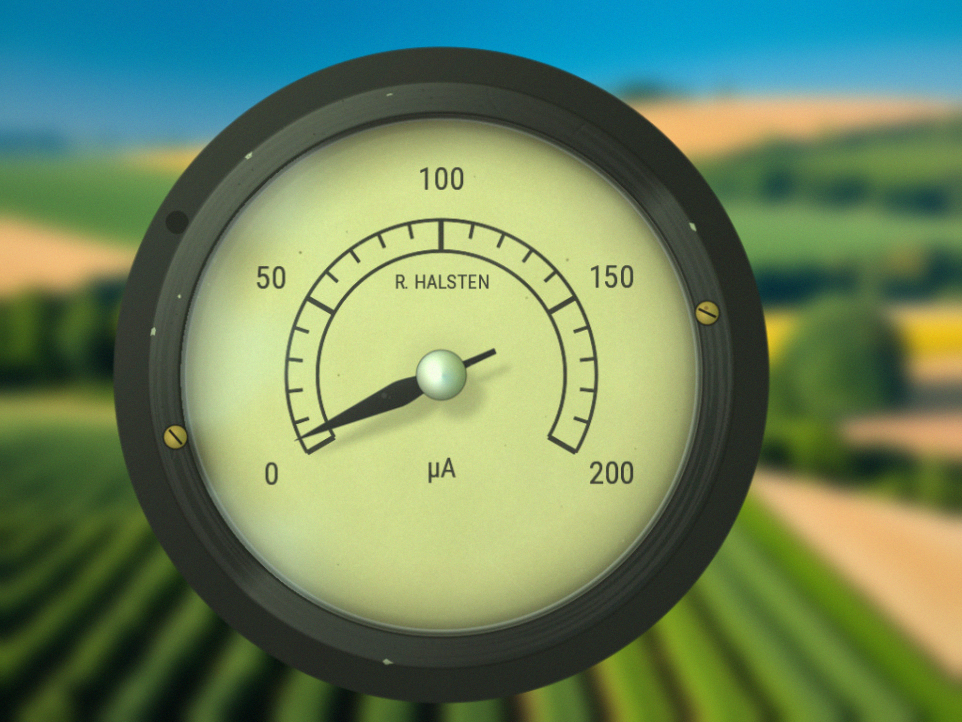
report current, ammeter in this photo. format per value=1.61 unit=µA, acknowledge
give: value=5 unit=µA
